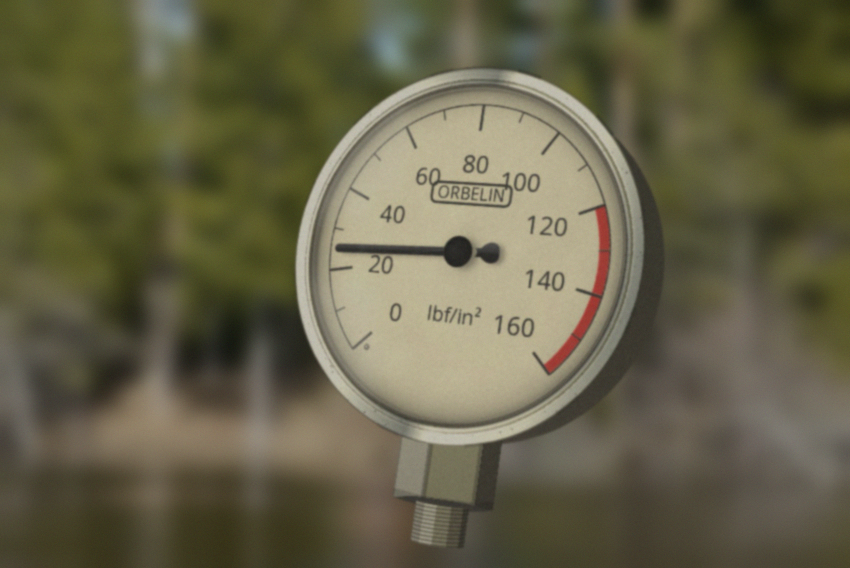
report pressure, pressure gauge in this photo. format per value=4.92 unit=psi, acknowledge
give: value=25 unit=psi
